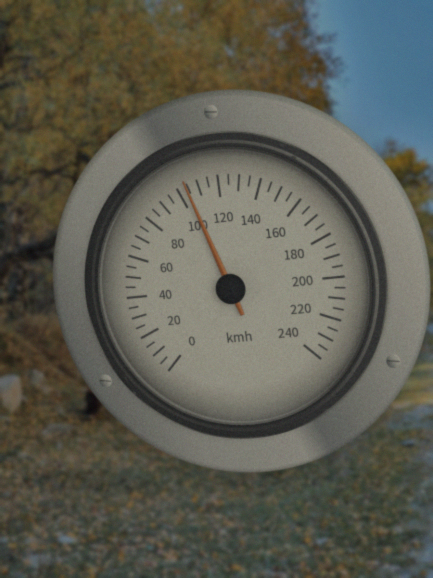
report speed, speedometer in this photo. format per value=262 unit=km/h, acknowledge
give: value=105 unit=km/h
